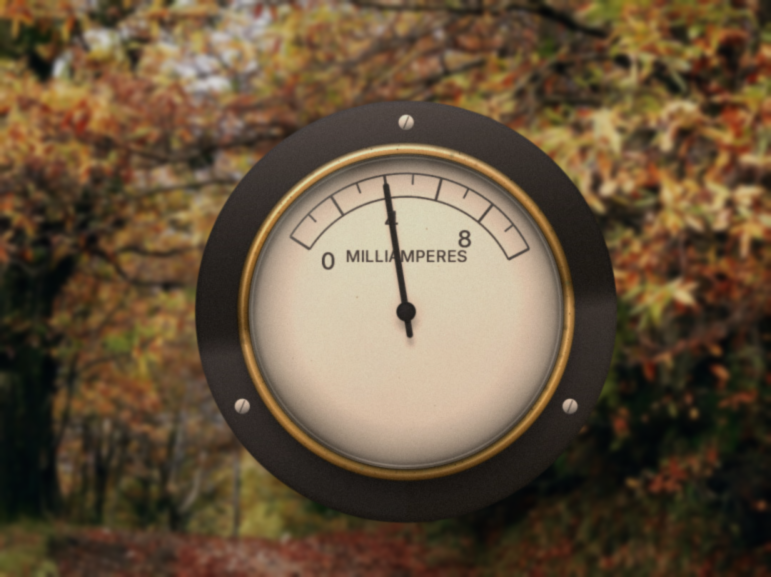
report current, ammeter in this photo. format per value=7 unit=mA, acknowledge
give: value=4 unit=mA
